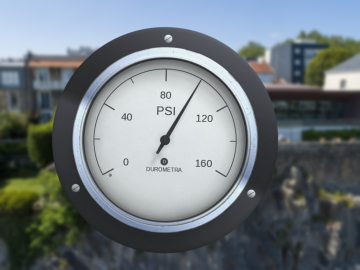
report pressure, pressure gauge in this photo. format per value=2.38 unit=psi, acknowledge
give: value=100 unit=psi
